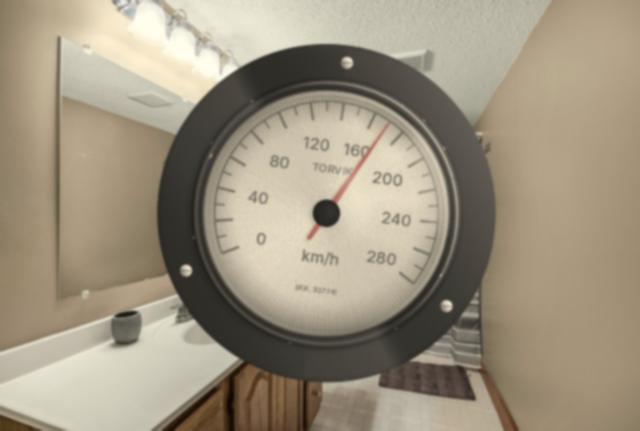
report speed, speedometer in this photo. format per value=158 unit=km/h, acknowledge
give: value=170 unit=km/h
